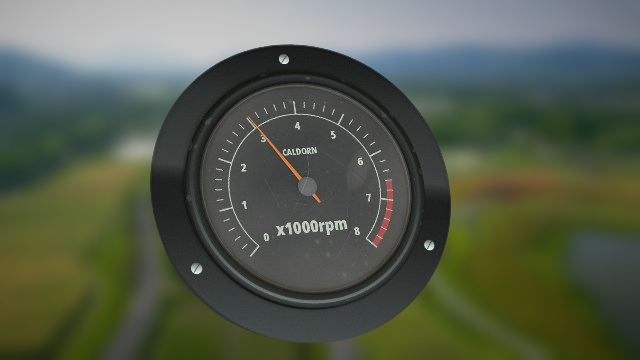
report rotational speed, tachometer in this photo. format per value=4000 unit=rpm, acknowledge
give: value=3000 unit=rpm
